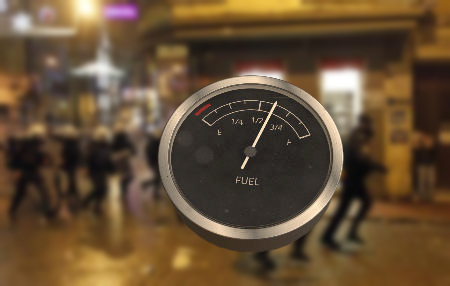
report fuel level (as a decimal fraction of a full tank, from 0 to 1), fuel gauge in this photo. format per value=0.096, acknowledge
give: value=0.625
